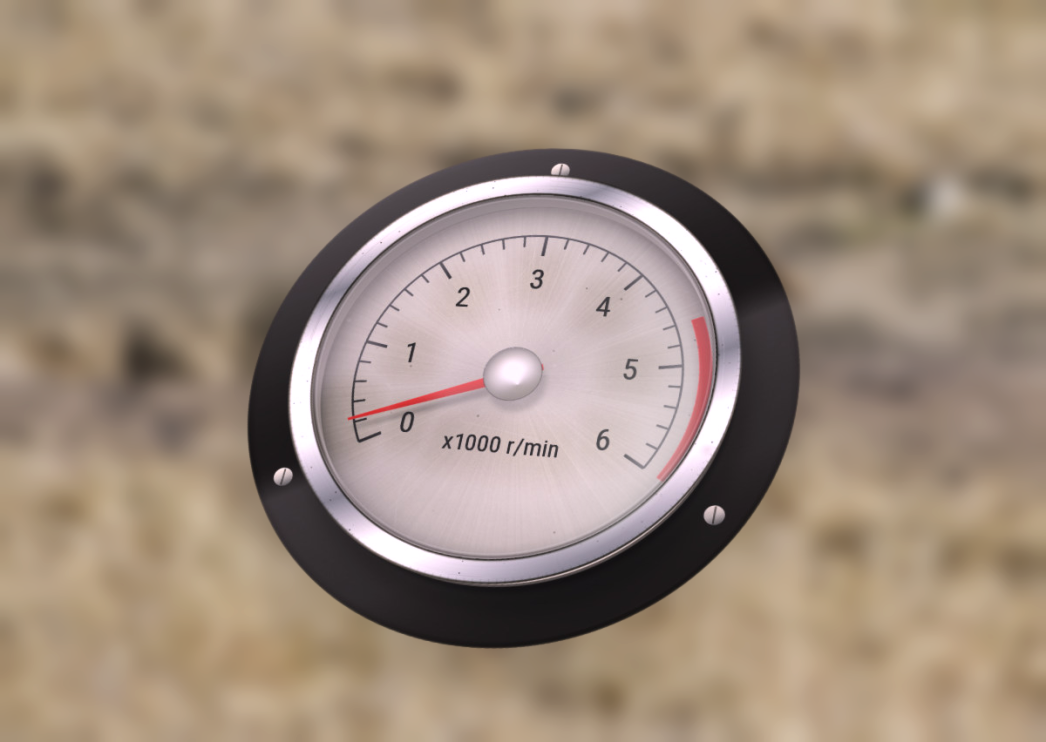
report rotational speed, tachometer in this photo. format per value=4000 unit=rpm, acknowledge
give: value=200 unit=rpm
